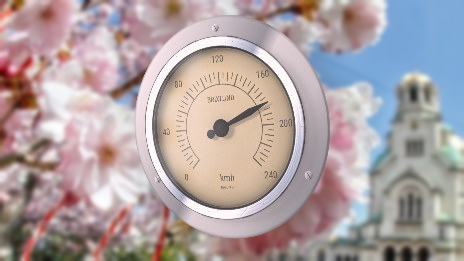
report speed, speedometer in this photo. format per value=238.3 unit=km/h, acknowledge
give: value=180 unit=km/h
